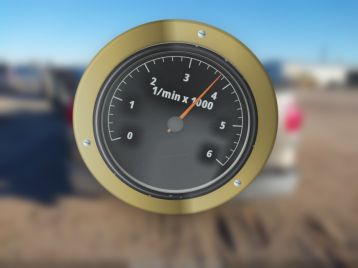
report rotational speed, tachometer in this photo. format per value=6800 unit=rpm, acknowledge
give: value=3700 unit=rpm
